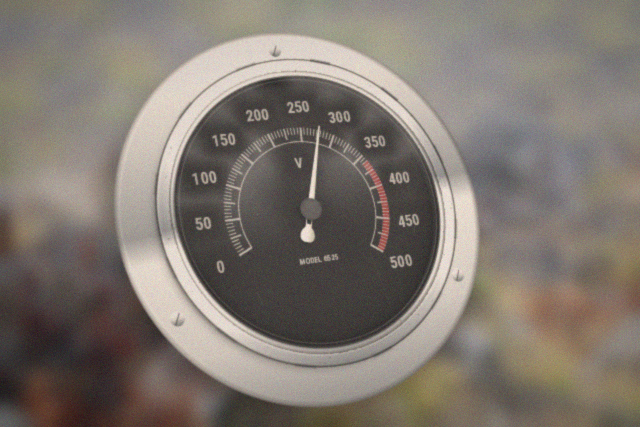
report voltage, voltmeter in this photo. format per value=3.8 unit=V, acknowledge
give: value=275 unit=V
